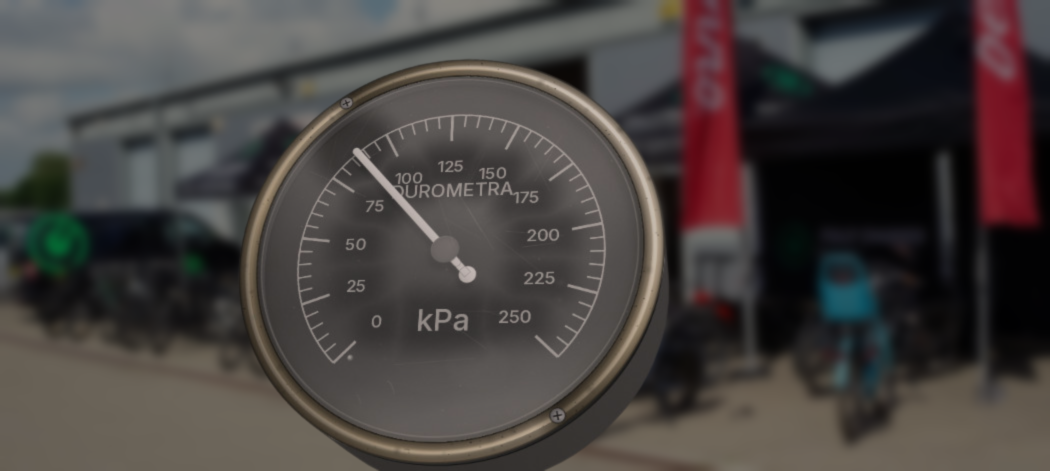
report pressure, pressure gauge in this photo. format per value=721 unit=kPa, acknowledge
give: value=87.5 unit=kPa
